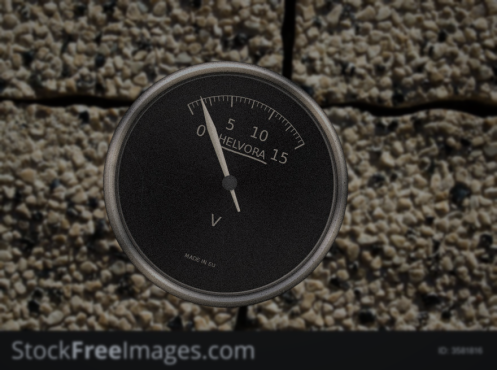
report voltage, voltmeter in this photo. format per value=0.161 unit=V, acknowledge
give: value=1.5 unit=V
